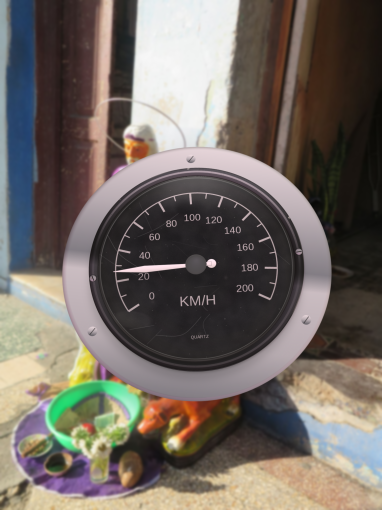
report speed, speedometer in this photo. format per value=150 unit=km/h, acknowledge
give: value=25 unit=km/h
